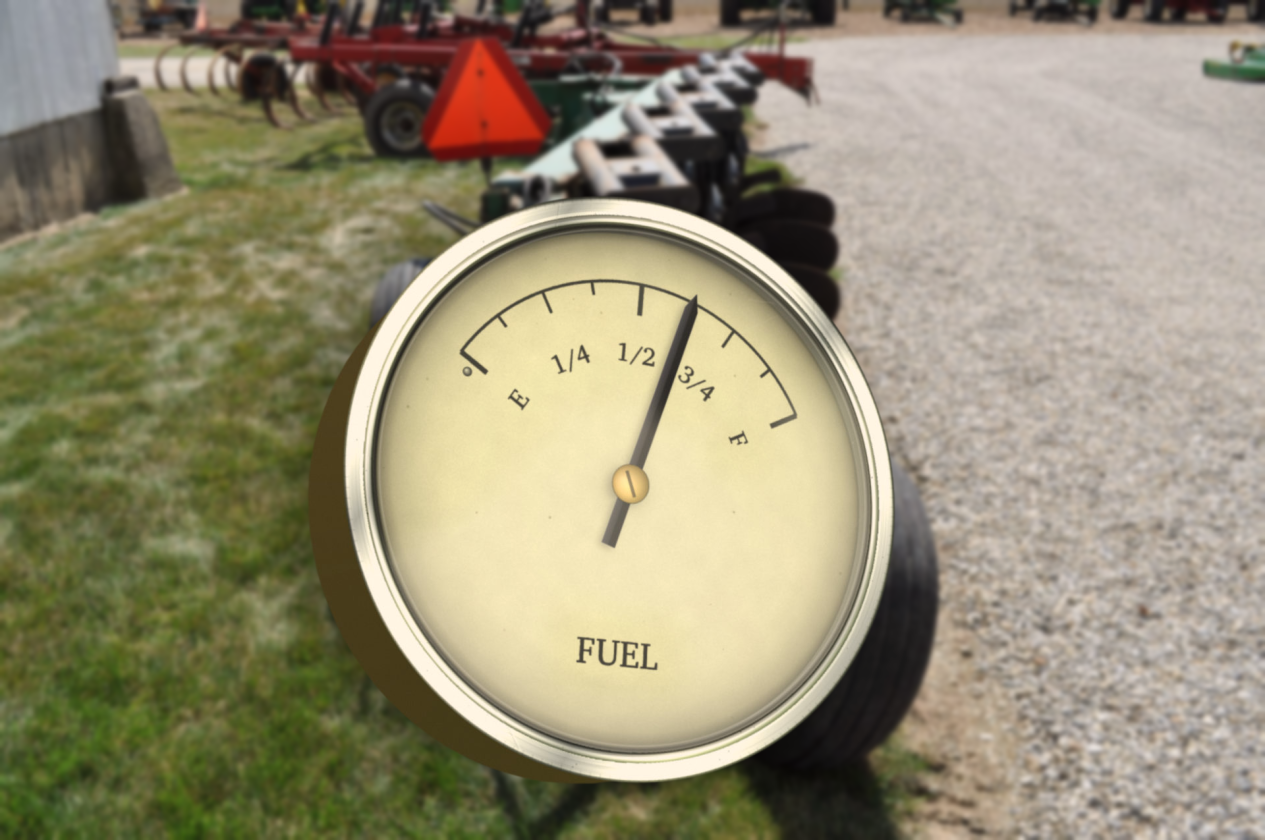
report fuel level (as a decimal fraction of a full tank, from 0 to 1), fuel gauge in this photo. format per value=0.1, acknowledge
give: value=0.625
